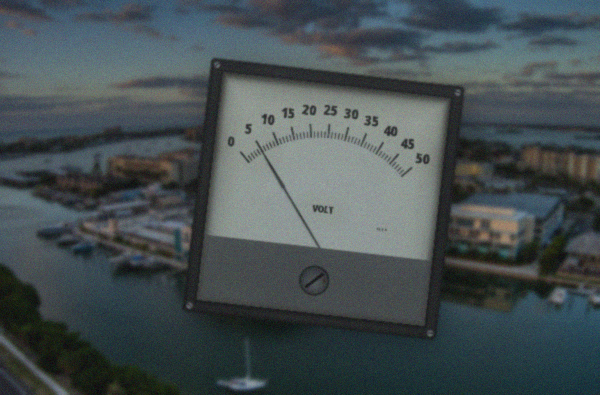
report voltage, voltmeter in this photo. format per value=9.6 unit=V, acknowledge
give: value=5 unit=V
